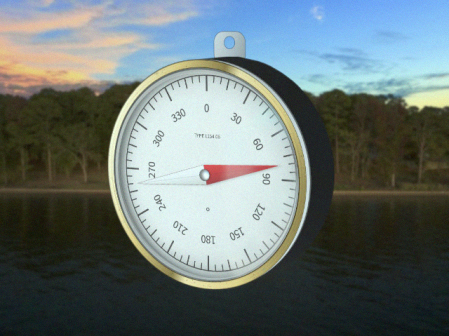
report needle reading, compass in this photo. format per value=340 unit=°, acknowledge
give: value=80 unit=°
